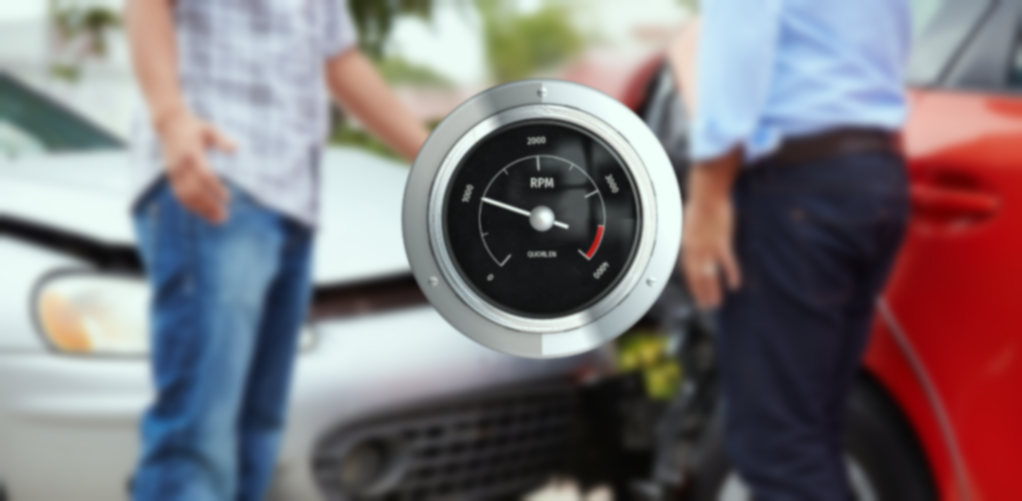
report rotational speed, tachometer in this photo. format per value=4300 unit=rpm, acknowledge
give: value=1000 unit=rpm
